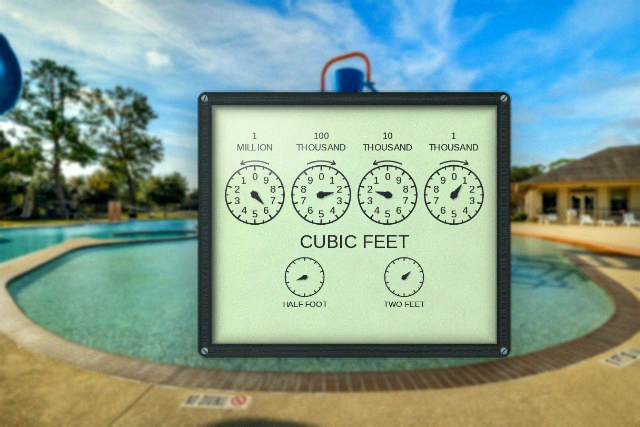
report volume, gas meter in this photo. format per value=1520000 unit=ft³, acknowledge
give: value=622100 unit=ft³
